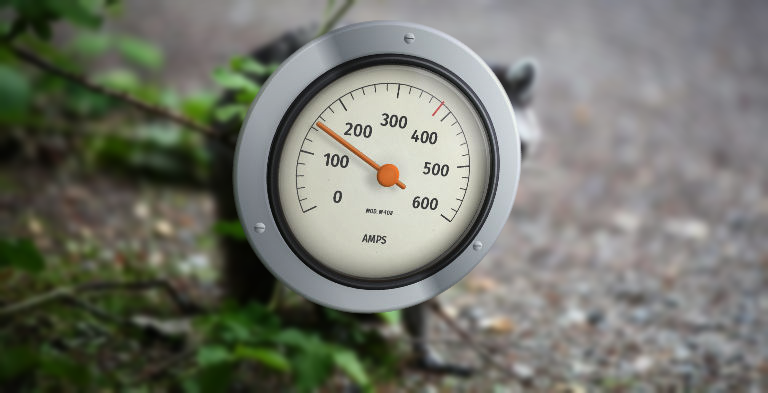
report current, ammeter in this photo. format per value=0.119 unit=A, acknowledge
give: value=150 unit=A
